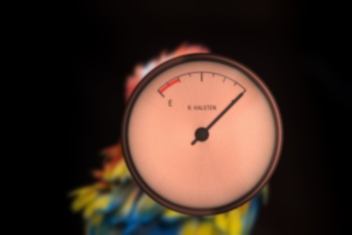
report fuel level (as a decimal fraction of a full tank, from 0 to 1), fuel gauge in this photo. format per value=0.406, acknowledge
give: value=1
